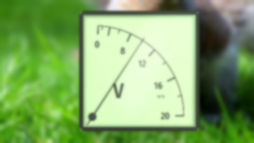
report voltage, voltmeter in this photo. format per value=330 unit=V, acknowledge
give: value=10 unit=V
